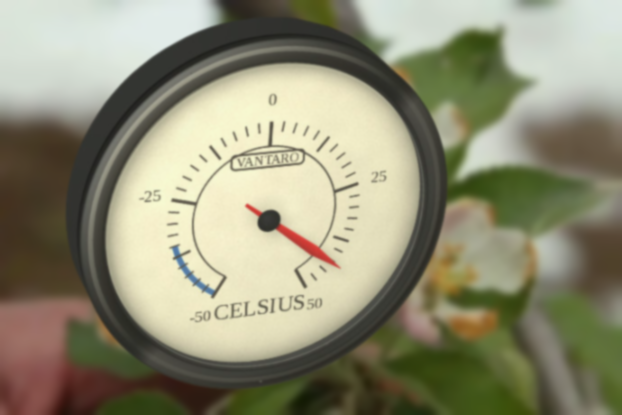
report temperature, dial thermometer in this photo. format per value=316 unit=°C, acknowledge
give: value=42.5 unit=°C
